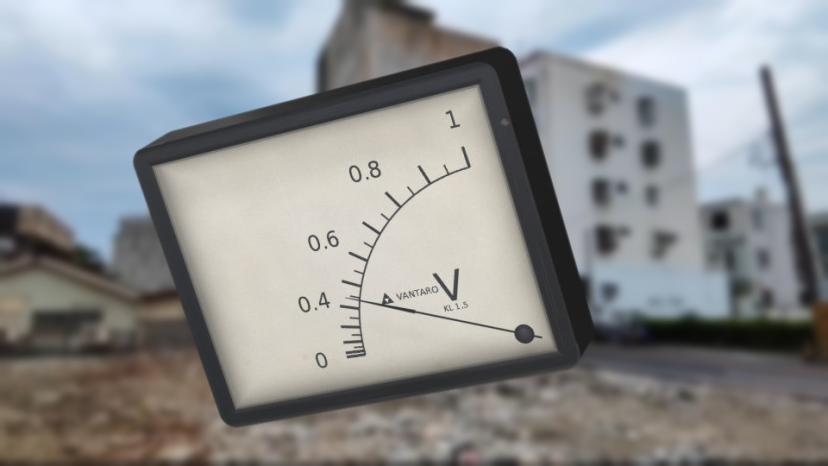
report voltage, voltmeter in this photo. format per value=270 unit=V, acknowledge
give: value=0.45 unit=V
